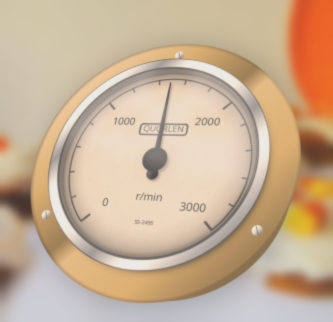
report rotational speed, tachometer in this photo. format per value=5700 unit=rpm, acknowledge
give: value=1500 unit=rpm
